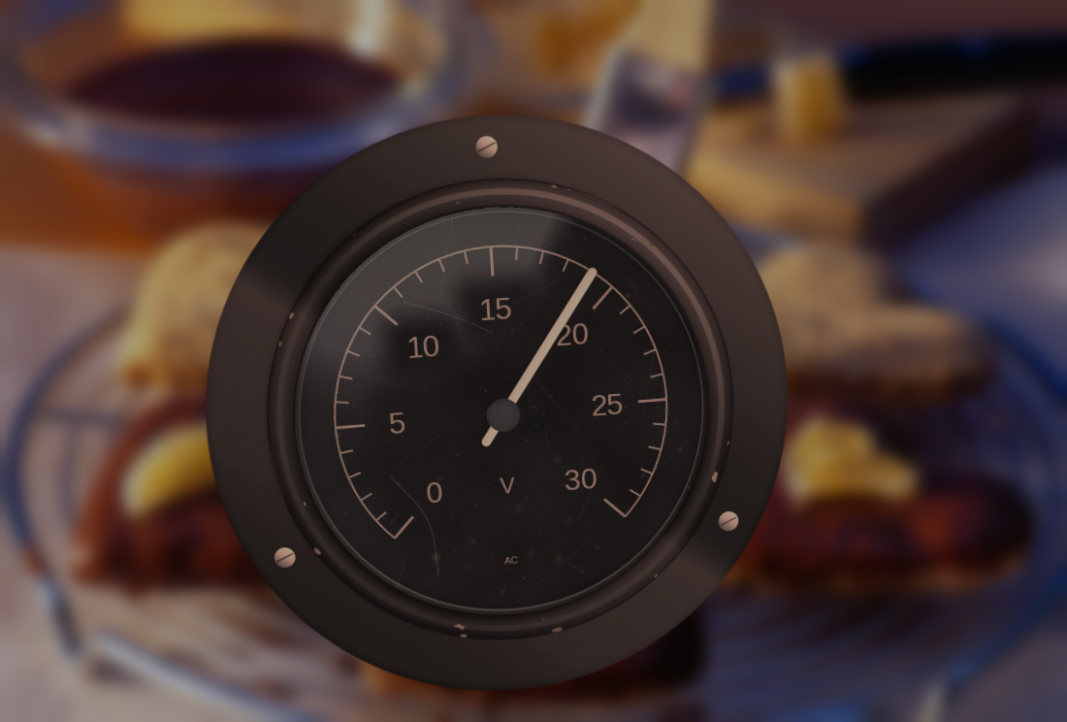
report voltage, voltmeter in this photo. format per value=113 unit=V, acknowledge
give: value=19 unit=V
